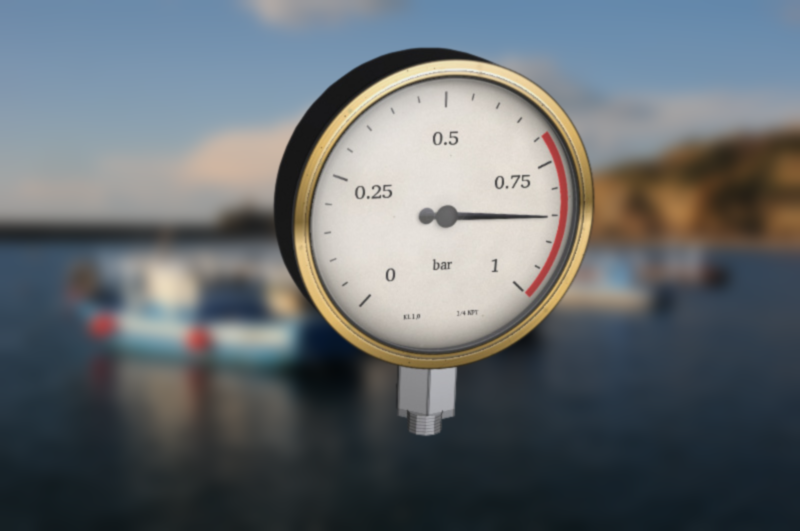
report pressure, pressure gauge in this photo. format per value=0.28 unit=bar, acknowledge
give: value=0.85 unit=bar
